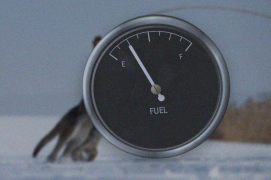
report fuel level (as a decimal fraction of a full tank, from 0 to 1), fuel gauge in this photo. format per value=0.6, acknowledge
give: value=0.25
